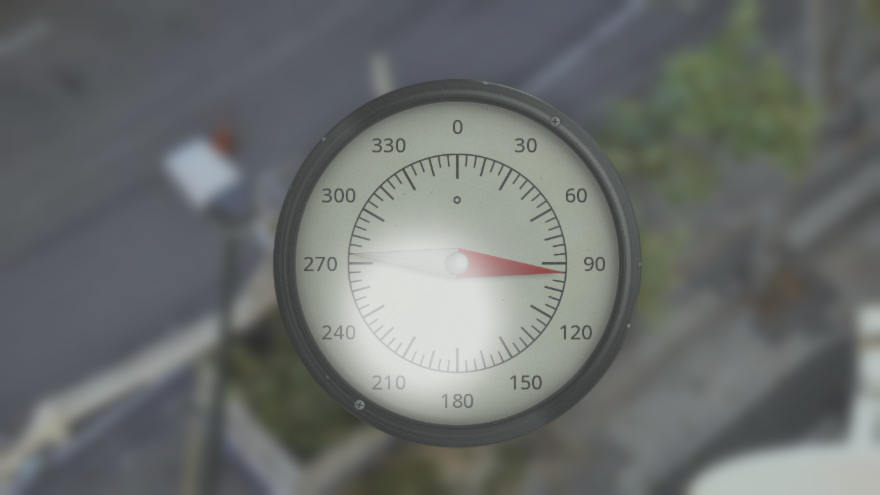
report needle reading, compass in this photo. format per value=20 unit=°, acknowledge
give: value=95 unit=°
